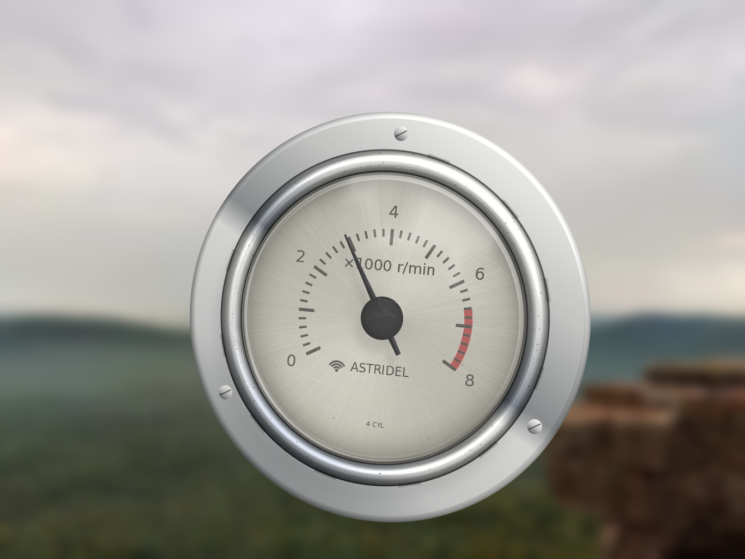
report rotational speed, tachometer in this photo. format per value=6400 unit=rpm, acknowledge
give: value=3000 unit=rpm
